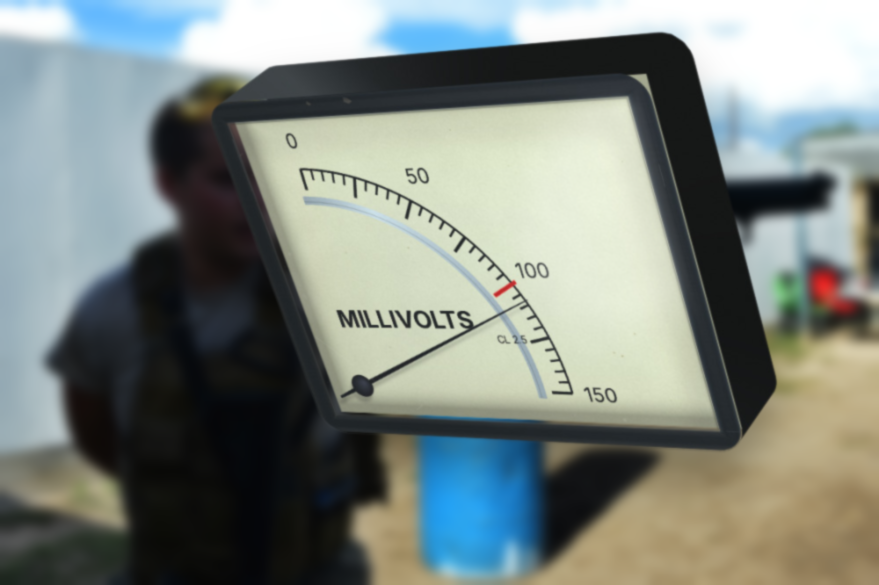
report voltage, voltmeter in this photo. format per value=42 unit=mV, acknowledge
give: value=107.5 unit=mV
